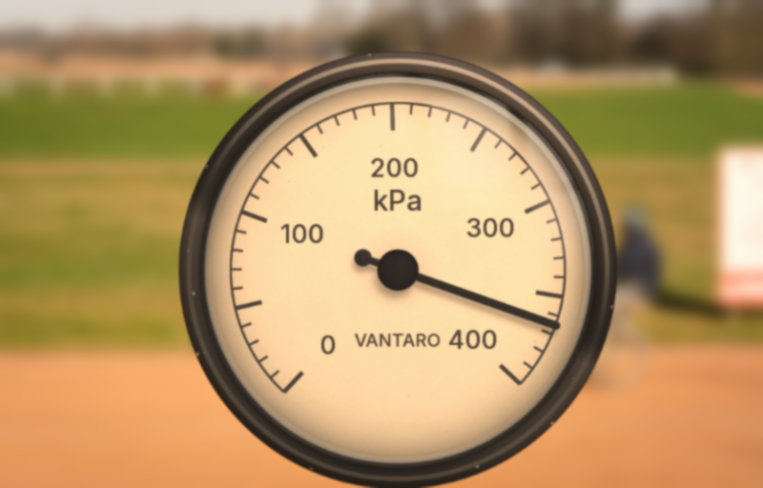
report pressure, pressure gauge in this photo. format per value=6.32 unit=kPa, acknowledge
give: value=365 unit=kPa
